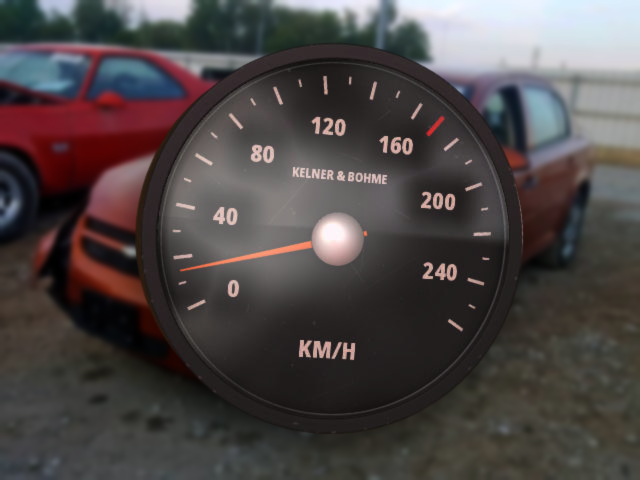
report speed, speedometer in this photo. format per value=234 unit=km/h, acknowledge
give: value=15 unit=km/h
